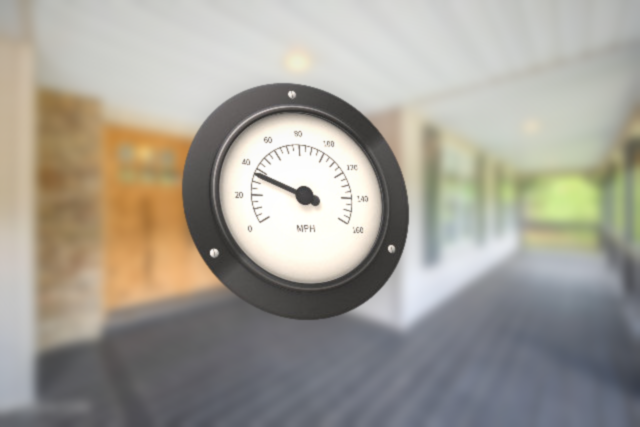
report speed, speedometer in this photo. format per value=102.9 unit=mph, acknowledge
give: value=35 unit=mph
